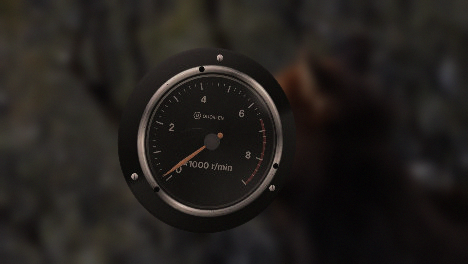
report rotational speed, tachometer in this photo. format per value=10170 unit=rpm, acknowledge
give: value=200 unit=rpm
